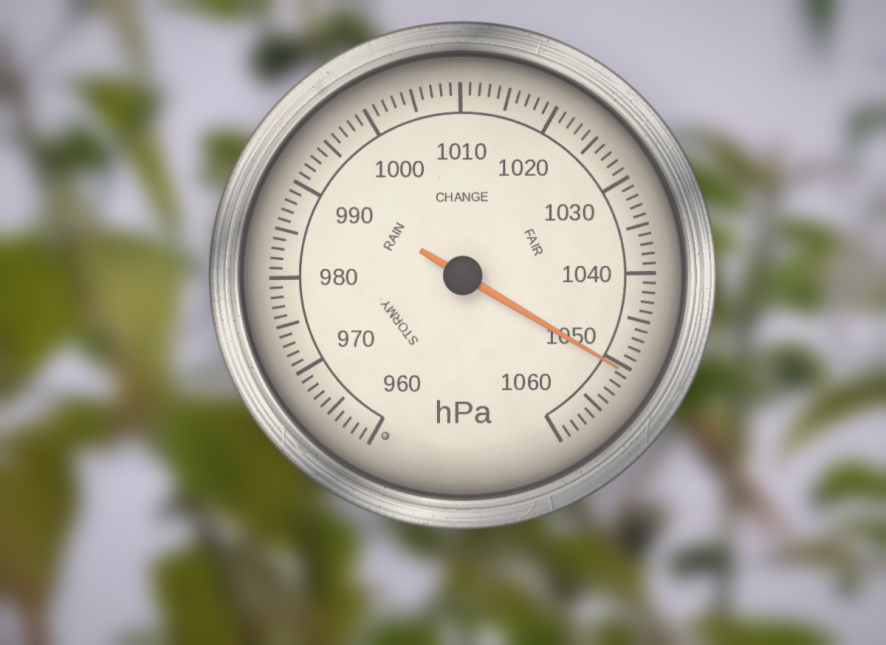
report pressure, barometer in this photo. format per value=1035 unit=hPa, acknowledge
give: value=1050.5 unit=hPa
